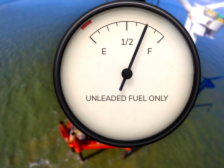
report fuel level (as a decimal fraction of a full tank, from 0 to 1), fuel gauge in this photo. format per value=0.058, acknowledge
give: value=0.75
